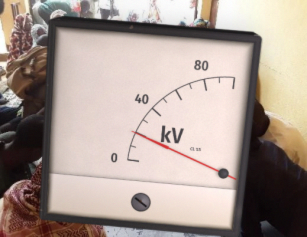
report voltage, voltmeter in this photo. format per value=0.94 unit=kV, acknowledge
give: value=20 unit=kV
